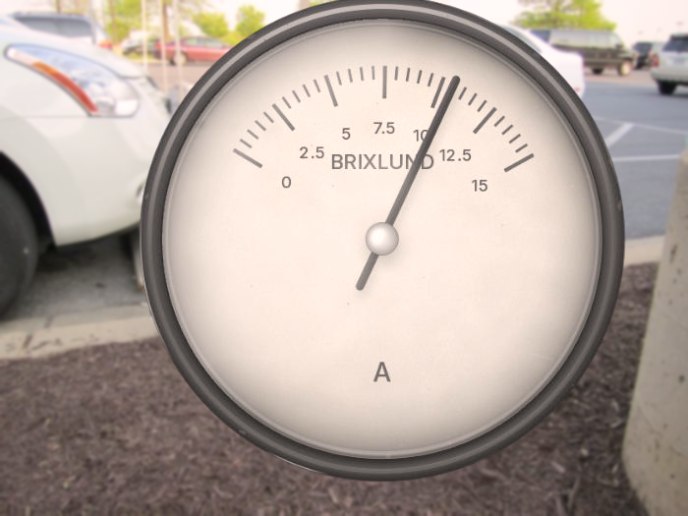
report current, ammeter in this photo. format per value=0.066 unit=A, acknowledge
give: value=10.5 unit=A
